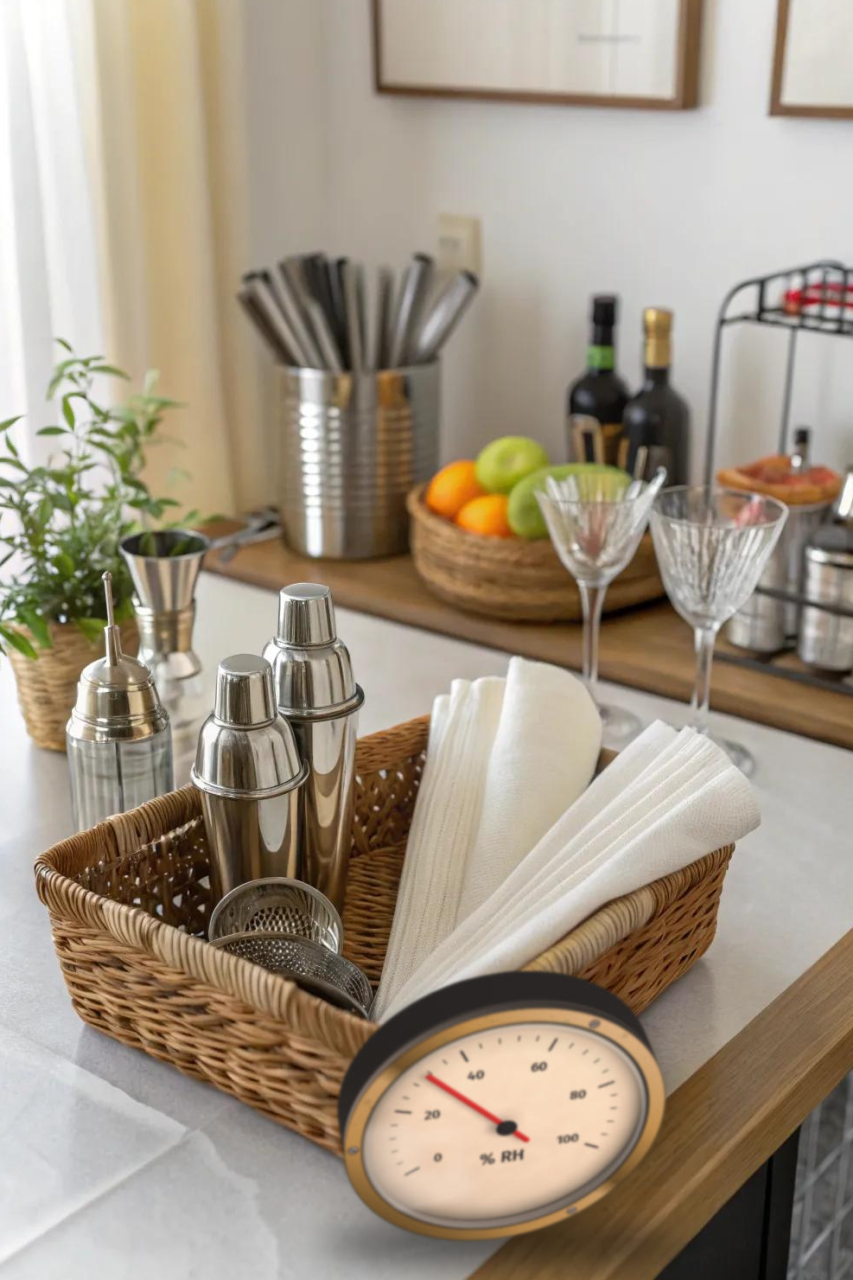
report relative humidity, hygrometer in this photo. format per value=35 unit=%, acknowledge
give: value=32 unit=%
